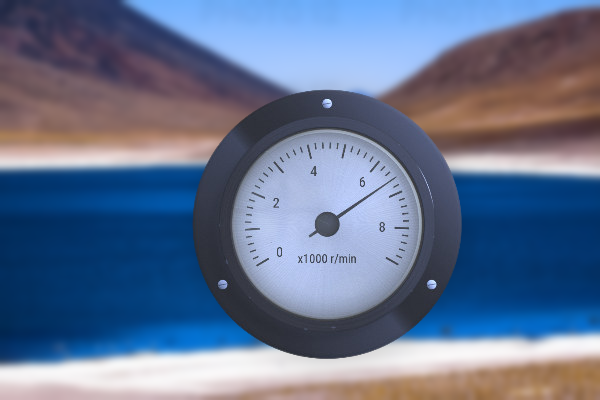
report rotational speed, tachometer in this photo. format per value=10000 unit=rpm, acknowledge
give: value=6600 unit=rpm
